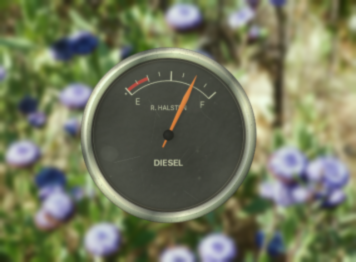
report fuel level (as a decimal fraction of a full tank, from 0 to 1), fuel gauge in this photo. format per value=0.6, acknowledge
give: value=0.75
